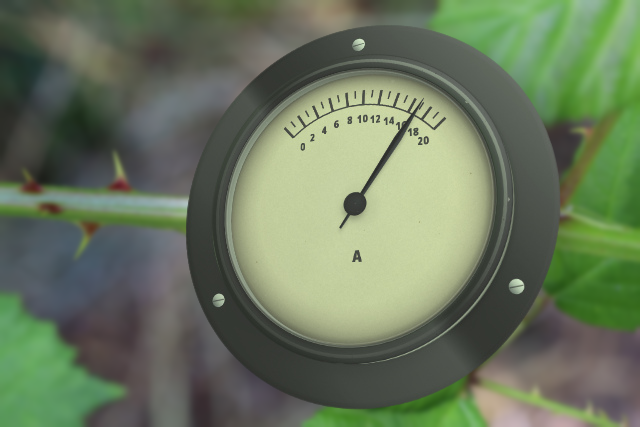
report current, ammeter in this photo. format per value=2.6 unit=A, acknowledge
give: value=17 unit=A
